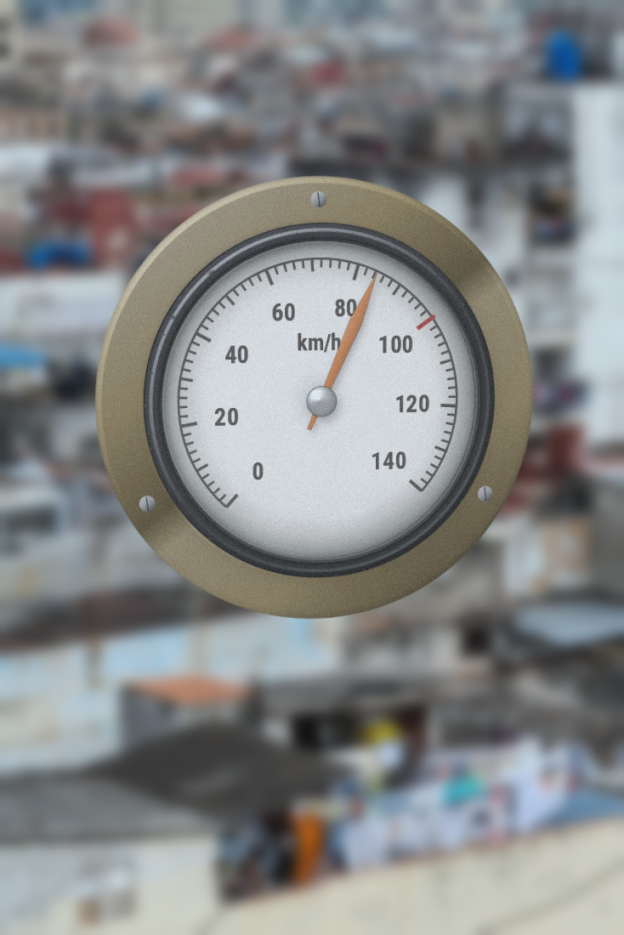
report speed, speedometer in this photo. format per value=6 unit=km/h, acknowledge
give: value=84 unit=km/h
